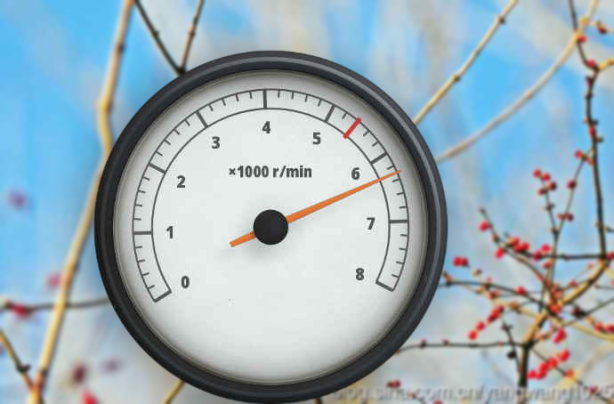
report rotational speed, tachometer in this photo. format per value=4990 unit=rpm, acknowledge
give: value=6300 unit=rpm
